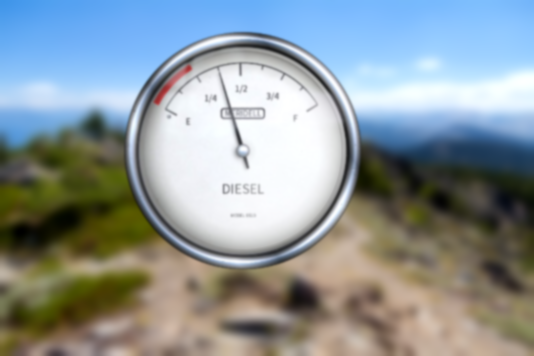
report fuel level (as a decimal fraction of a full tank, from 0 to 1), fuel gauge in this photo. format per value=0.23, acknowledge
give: value=0.375
